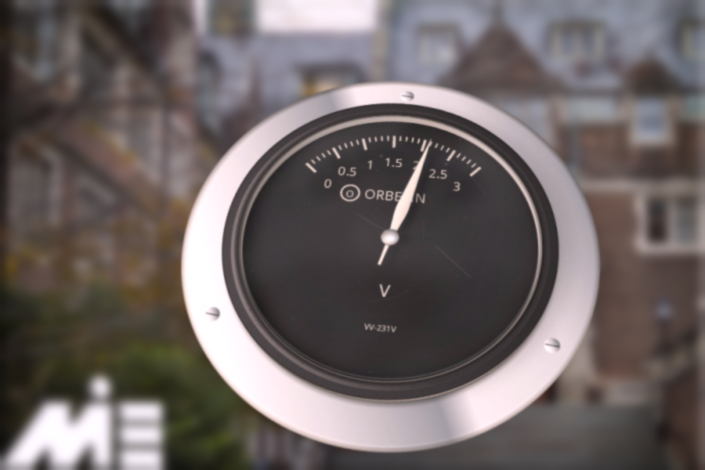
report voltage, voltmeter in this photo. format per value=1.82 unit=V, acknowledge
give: value=2.1 unit=V
